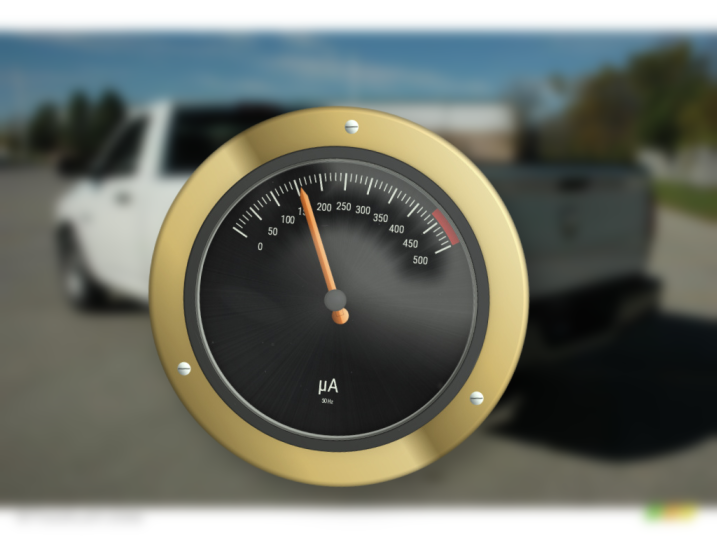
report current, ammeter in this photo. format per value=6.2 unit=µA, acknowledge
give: value=160 unit=µA
